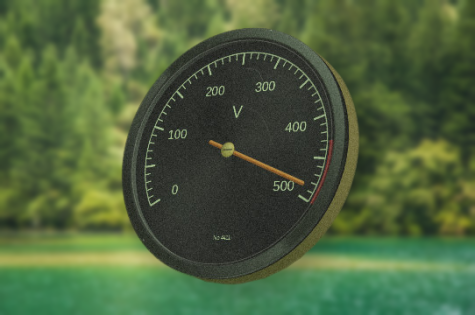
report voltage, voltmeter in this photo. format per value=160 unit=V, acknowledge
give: value=485 unit=V
